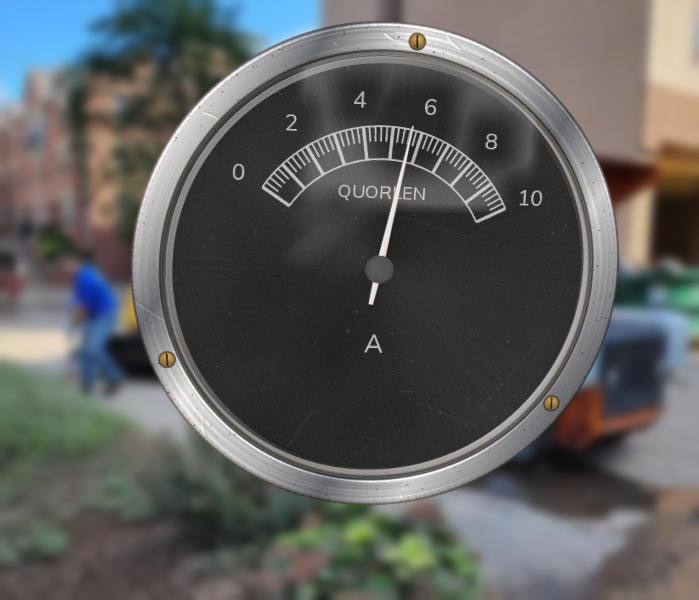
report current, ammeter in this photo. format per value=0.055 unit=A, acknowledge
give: value=5.6 unit=A
